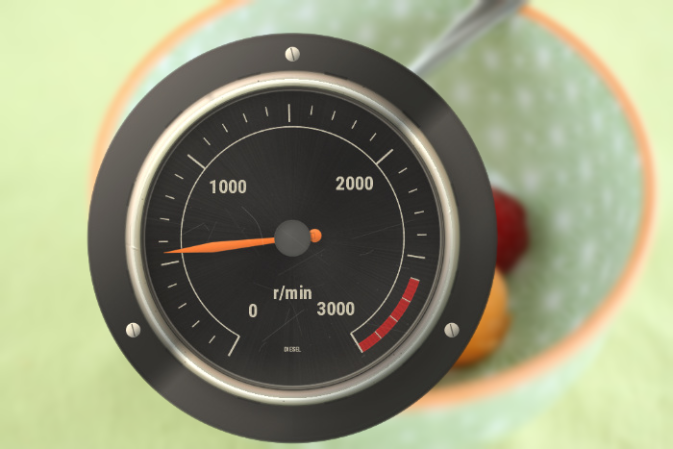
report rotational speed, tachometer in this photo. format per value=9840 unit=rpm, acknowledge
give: value=550 unit=rpm
